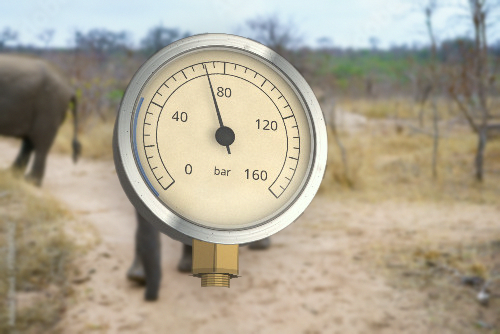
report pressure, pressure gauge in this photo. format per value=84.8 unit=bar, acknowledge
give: value=70 unit=bar
